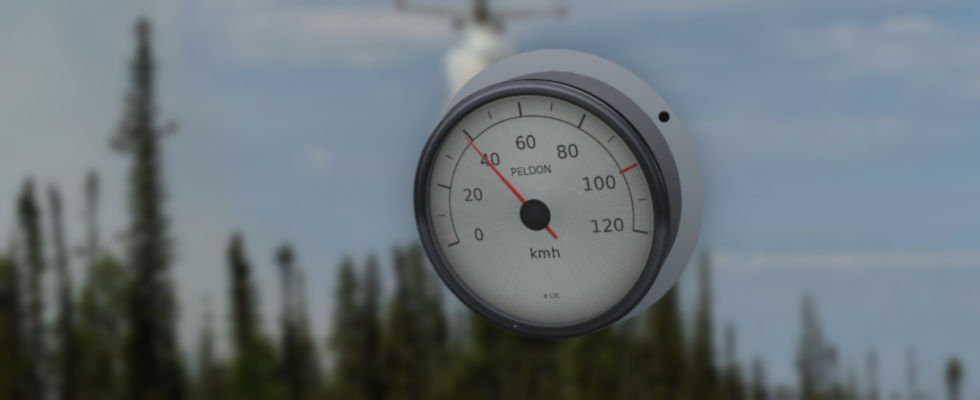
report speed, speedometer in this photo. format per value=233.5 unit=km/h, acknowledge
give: value=40 unit=km/h
